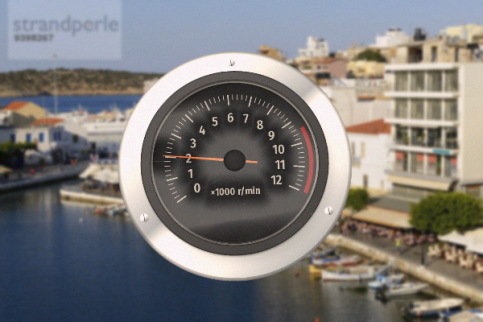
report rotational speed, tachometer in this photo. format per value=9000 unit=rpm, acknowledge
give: value=2000 unit=rpm
